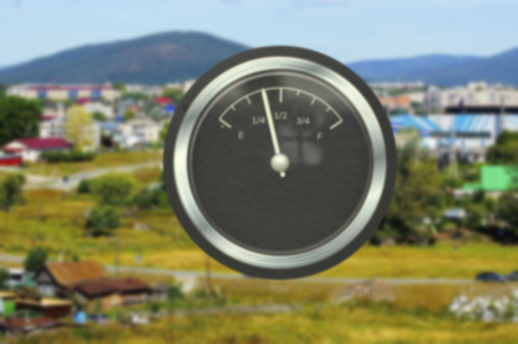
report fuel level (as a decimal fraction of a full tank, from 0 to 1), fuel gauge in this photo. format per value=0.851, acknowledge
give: value=0.375
